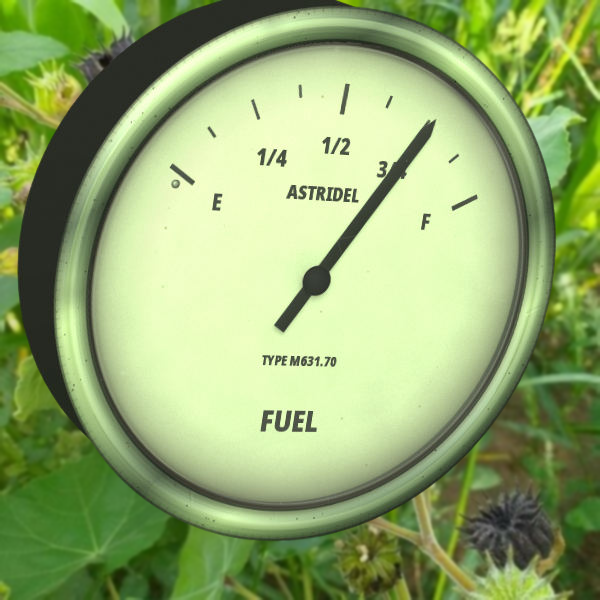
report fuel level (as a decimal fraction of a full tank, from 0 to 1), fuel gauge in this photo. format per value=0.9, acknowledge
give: value=0.75
